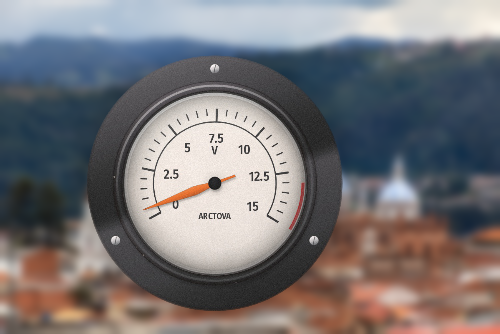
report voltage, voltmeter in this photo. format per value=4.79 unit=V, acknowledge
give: value=0.5 unit=V
